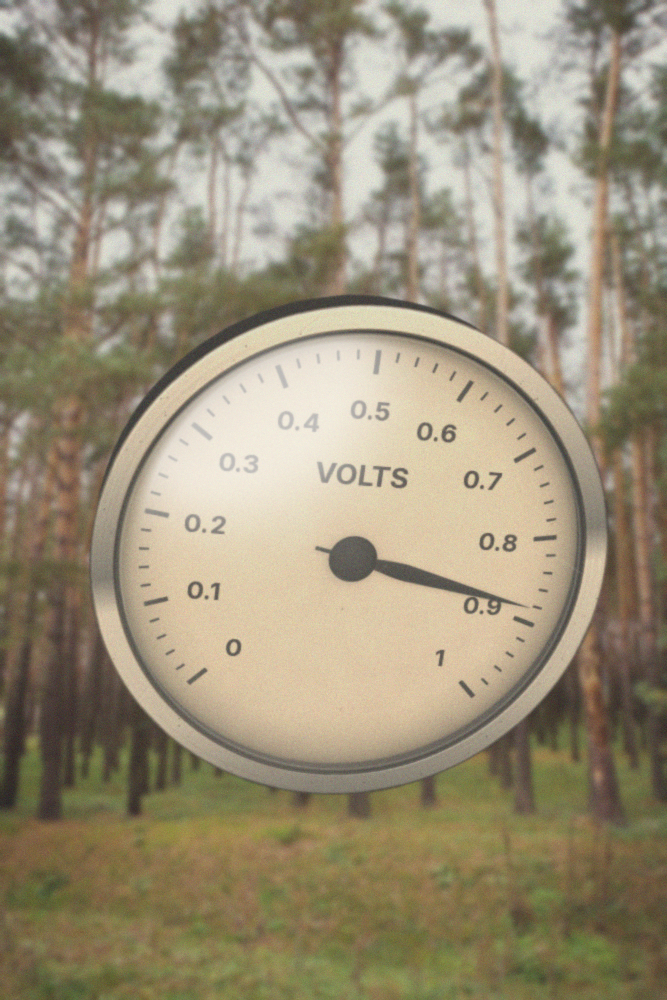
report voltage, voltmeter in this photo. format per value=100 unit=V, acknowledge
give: value=0.88 unit=V
